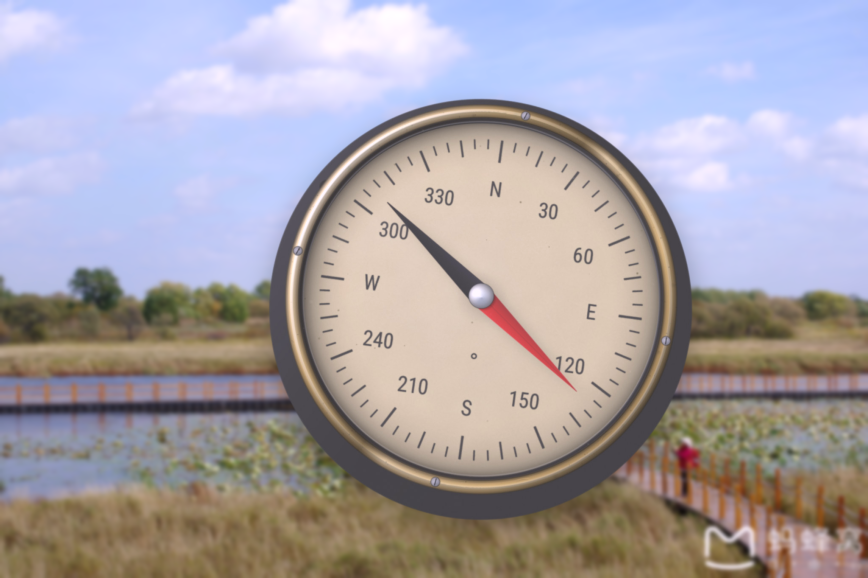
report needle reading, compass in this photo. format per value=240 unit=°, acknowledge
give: value=127.5 unit=°
